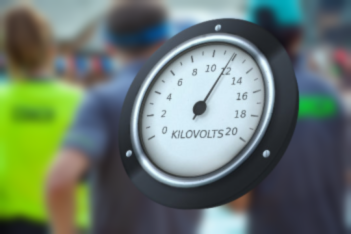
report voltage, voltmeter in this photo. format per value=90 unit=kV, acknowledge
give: value=12 unit=kV
